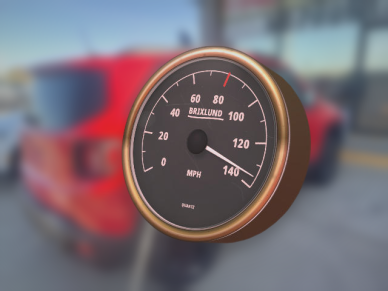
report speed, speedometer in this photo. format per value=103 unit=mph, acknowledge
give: value=135 unit=mph
